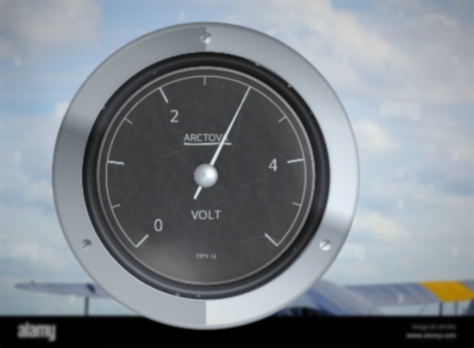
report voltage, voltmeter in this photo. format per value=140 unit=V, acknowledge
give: value=3 unit=V
